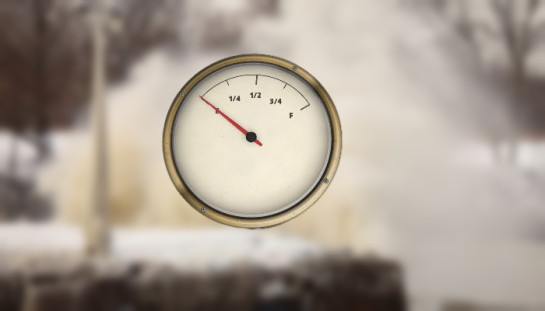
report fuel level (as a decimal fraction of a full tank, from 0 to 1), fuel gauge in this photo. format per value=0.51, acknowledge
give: value=0
